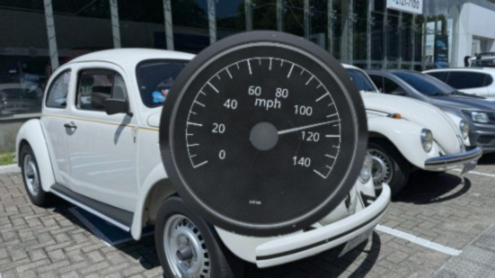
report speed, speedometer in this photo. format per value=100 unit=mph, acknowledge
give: value=112.5 unit=mph
